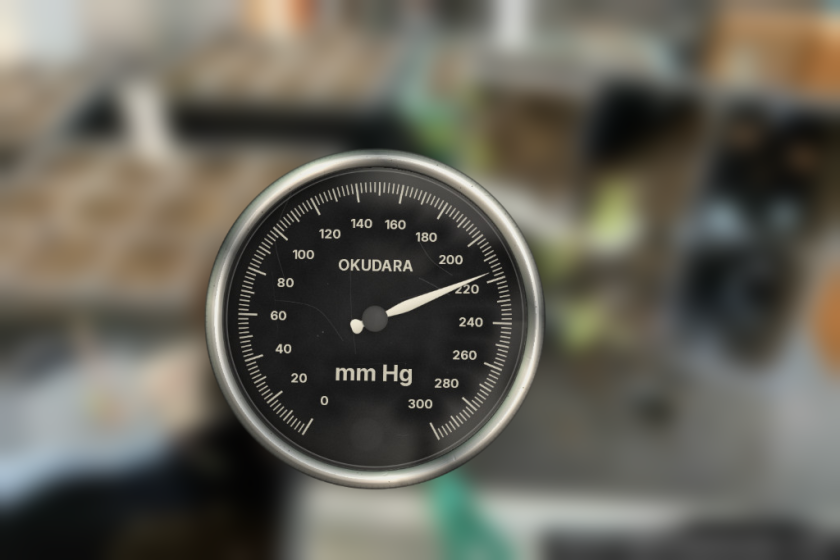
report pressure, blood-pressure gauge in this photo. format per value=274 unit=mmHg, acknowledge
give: value=216 unit=mmHg
